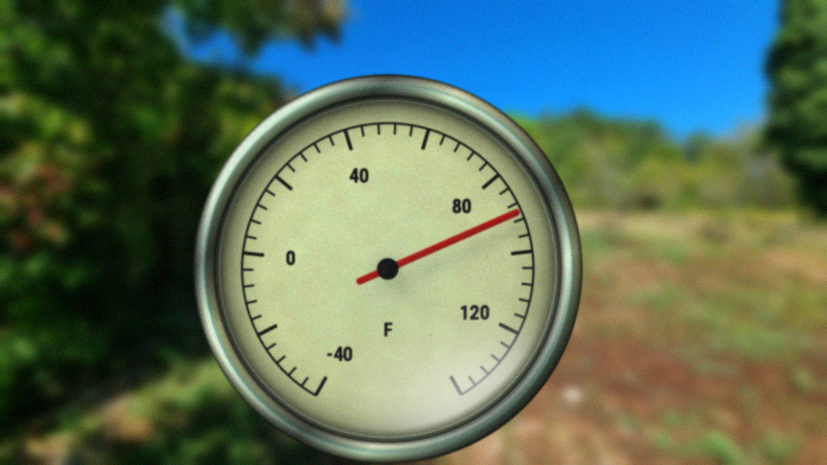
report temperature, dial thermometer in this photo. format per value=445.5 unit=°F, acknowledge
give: value=90 unit=°F
